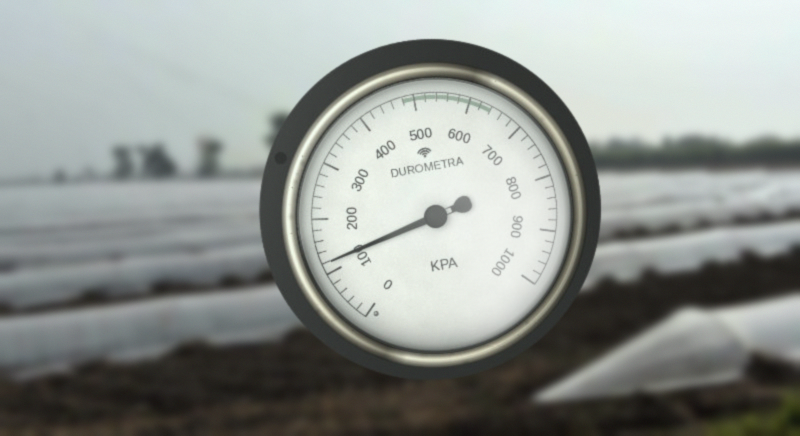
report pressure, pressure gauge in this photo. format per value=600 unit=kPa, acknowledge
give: value=120 unit=kPa
